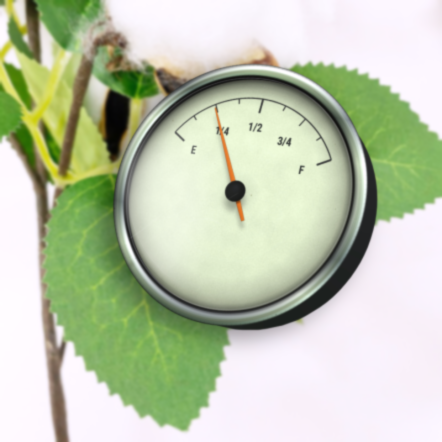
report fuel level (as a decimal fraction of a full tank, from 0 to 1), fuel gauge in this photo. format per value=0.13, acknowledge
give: value=0.25
